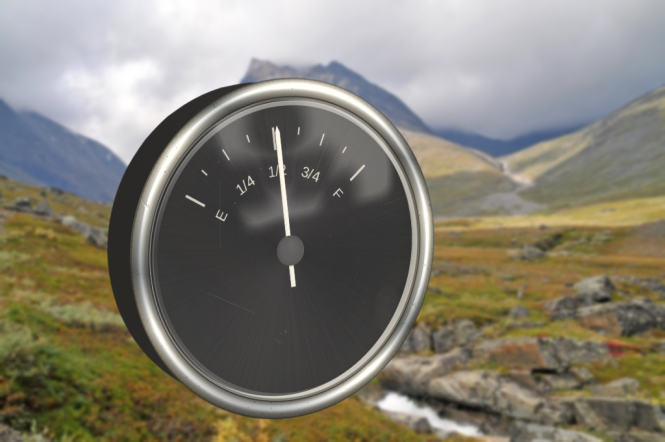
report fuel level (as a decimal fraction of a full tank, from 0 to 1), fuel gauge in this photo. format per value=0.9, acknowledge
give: value=0.5
